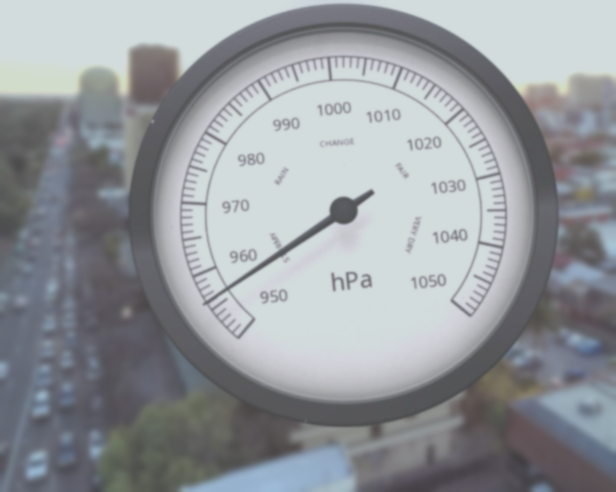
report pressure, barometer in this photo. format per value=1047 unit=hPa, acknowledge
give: value=956 unit=hPa
